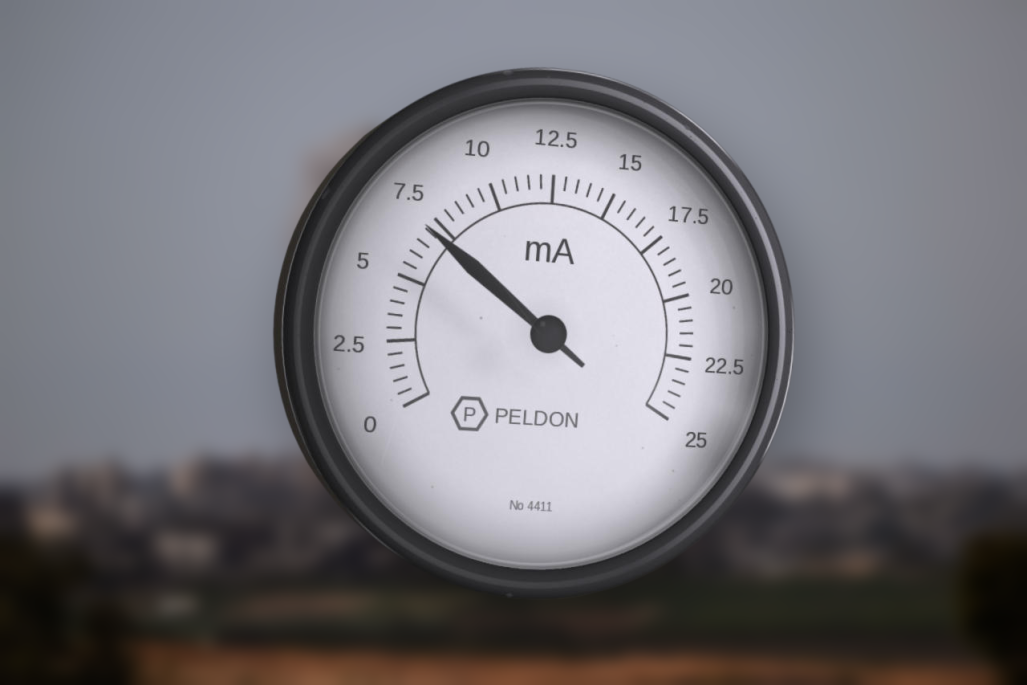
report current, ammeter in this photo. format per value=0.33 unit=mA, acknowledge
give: value=7 unit=mA
